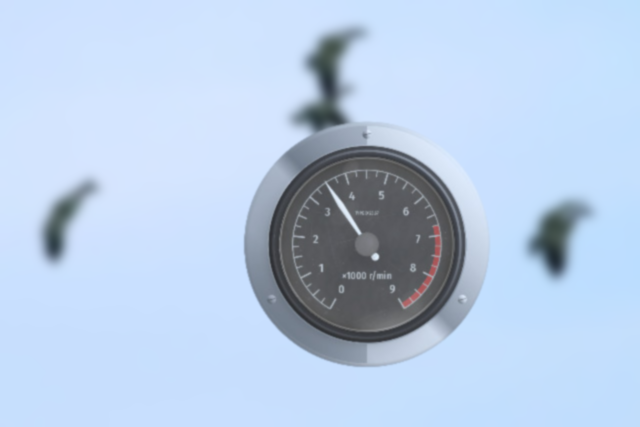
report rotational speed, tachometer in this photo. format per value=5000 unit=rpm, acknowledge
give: value=3500 unit=rpm
